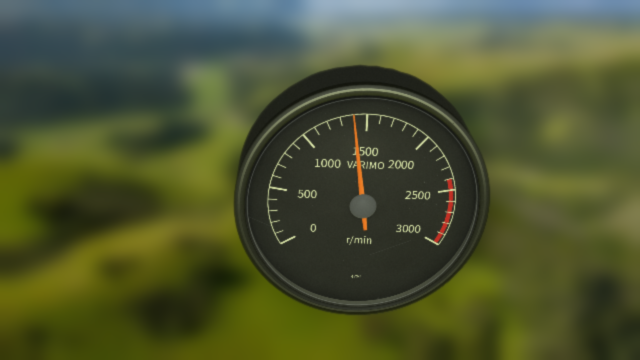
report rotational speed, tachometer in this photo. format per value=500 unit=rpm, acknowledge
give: value=1400 unit=rpm
